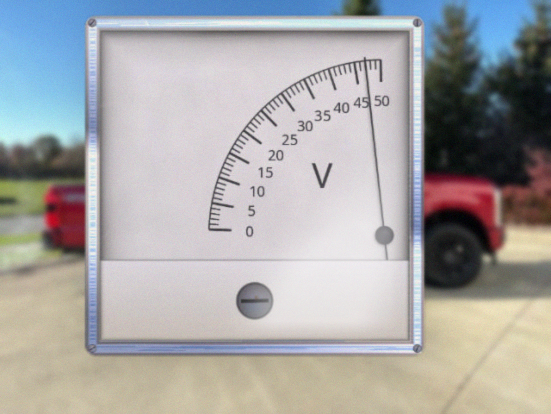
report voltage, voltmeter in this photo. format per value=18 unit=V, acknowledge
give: value=47 unit=V
